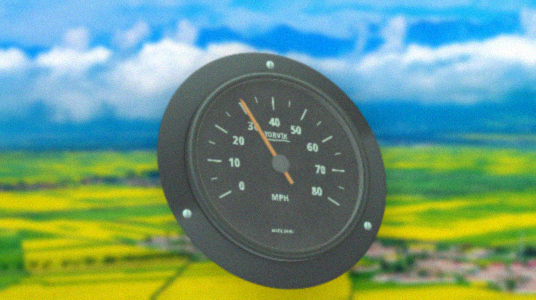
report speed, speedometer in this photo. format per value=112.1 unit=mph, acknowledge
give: value=30 unit=mph
